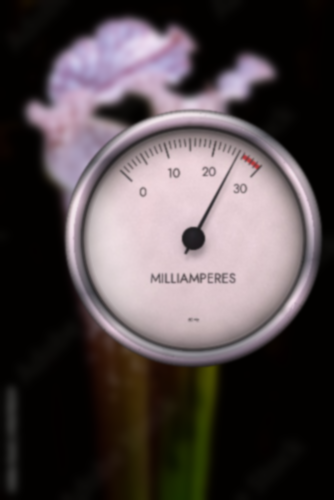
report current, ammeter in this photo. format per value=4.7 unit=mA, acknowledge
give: value=25 unit=mA
